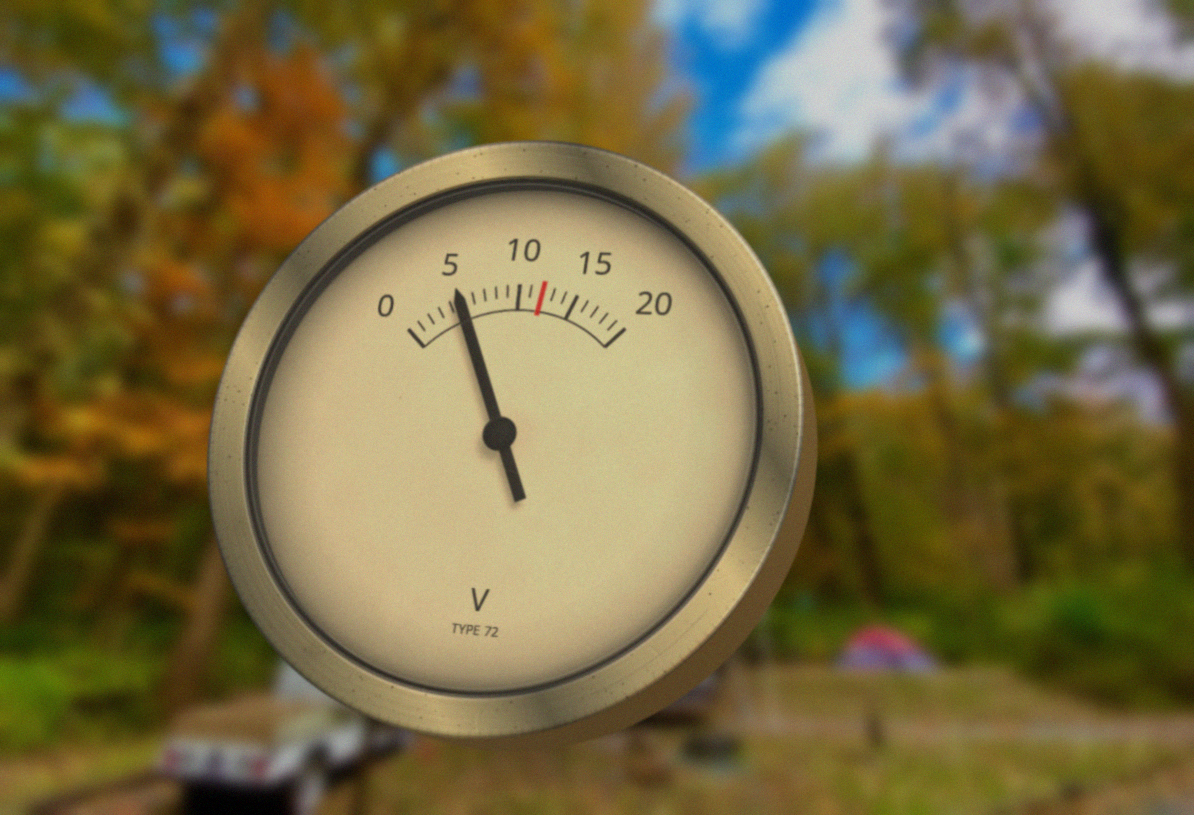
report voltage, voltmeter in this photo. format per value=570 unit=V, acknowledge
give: value=5 unit=V
